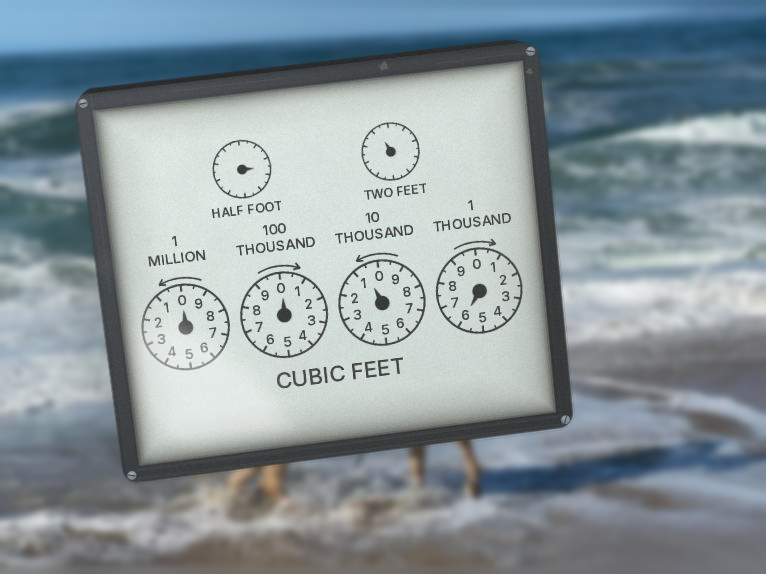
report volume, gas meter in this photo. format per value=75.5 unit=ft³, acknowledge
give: value=600 unit=ft³
